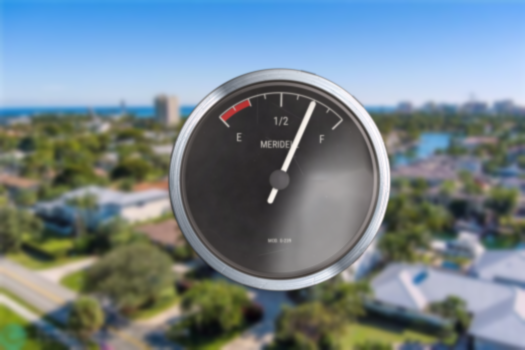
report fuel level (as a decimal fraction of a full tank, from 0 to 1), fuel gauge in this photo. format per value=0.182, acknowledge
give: value=0.75
